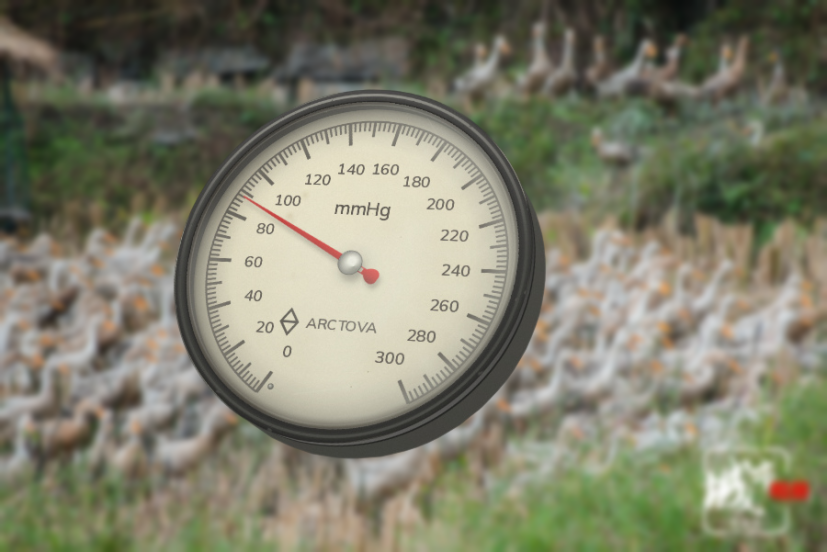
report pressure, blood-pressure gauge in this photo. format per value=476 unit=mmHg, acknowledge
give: value=88 unit=mmHg
